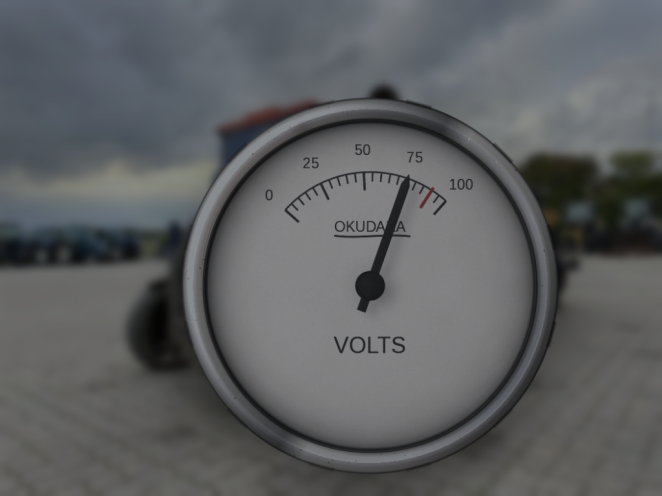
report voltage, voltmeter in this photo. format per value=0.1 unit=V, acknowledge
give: value=75 unit=V
